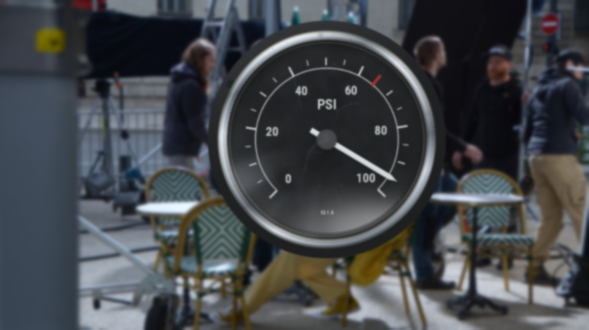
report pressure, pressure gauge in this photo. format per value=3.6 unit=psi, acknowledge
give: value=95 unit=psi
